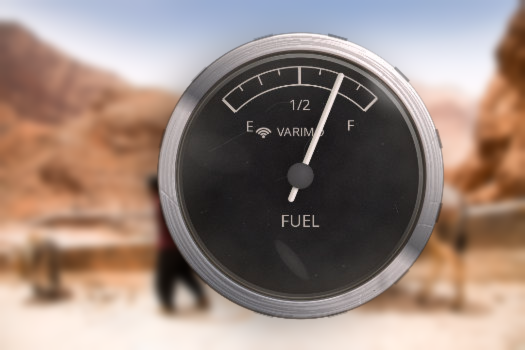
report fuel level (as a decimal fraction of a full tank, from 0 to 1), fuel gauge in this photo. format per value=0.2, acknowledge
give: value=0.75
